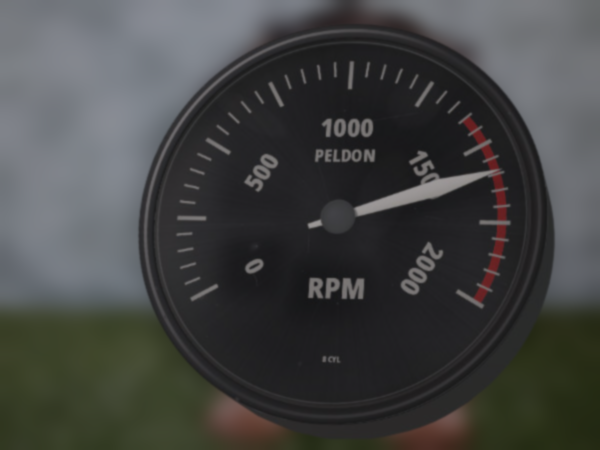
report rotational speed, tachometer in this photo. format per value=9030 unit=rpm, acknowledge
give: value=1600 unit=rpm
